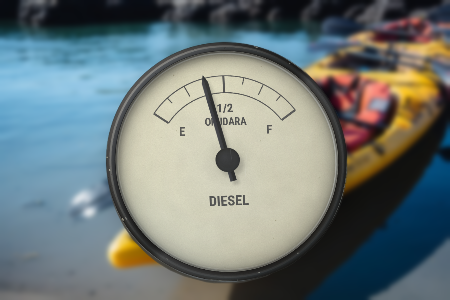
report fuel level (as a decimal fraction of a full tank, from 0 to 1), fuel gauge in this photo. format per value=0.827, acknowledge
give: value=0.375
